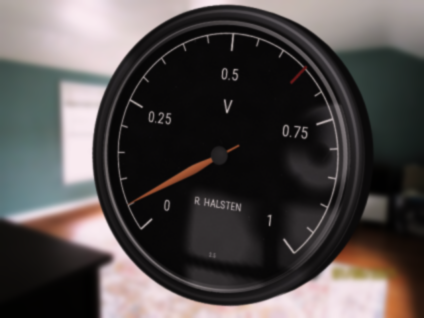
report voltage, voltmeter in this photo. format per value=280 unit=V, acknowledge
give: value=0.05 unit=V
